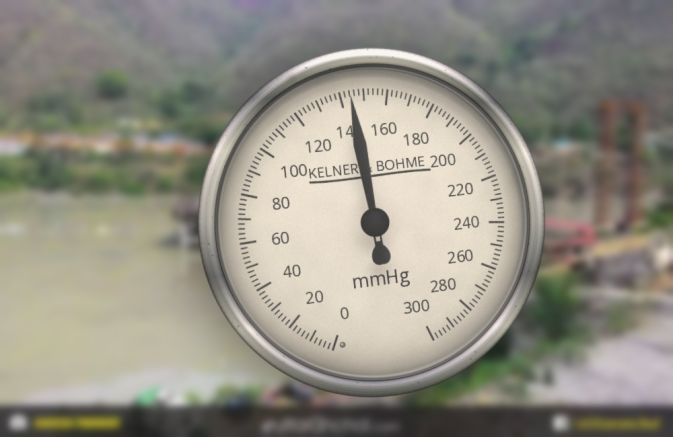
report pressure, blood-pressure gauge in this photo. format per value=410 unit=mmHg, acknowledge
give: value=144 unit=mmHg
